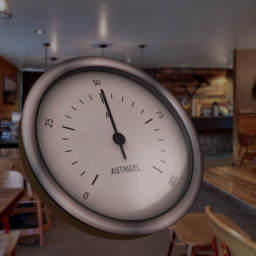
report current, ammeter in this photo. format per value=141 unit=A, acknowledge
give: value=50 unit=A
